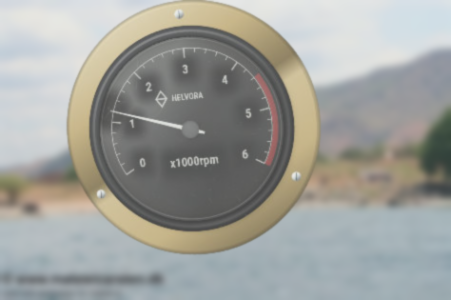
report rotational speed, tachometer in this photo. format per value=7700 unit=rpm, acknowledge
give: value=1200 unit=rpm
